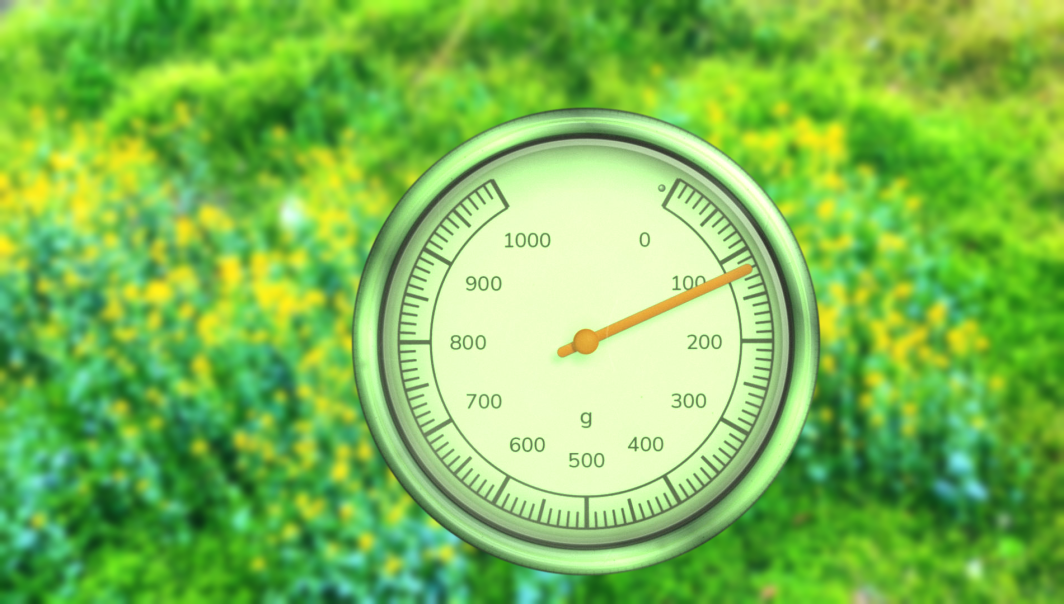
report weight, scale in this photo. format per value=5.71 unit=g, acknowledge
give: value=120 unit=g
